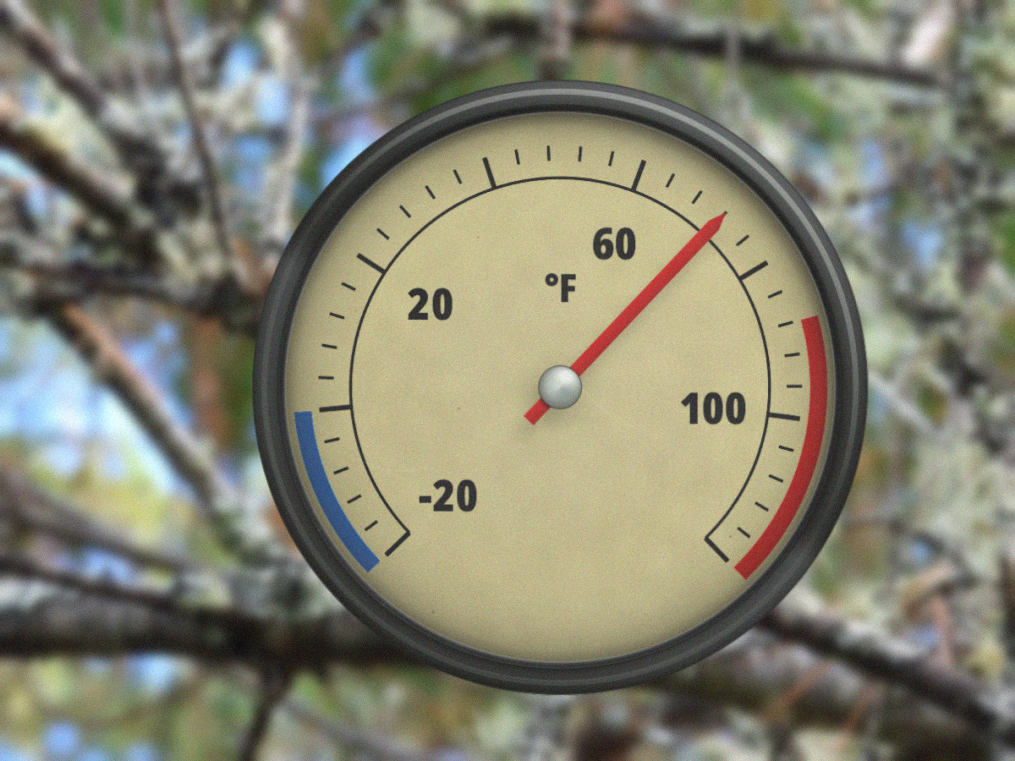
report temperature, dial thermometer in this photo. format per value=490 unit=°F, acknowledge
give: value=72 unit=°F
